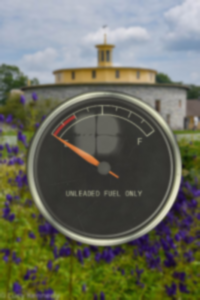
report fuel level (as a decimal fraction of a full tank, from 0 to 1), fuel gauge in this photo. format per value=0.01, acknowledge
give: value=0
